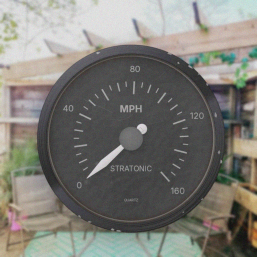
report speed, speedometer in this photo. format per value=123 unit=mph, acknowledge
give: value=0 unit=mph
